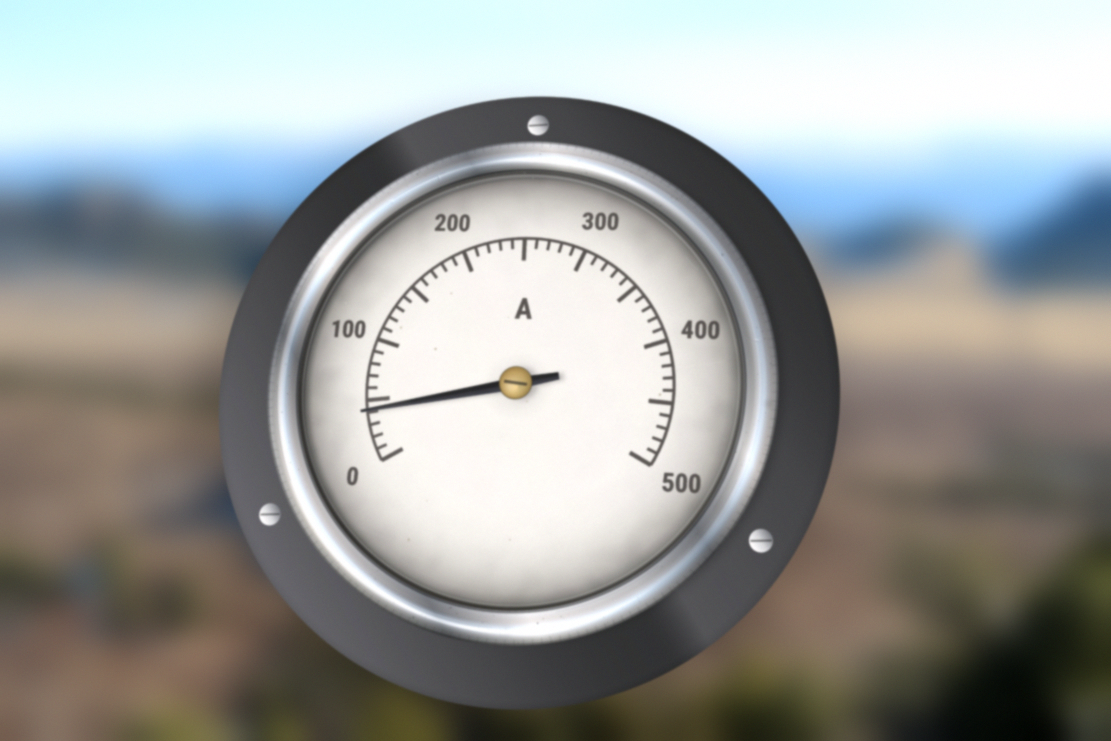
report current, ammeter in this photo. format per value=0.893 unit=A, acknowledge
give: value=40 unit=A
